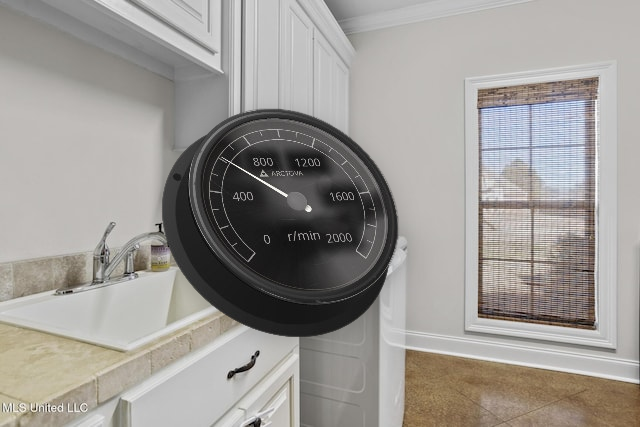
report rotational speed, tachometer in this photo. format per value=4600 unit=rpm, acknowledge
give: value=600 unit=rpm
